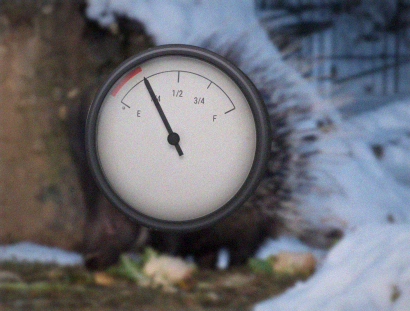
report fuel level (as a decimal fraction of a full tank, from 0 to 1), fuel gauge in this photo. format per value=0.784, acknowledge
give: value=0.25
